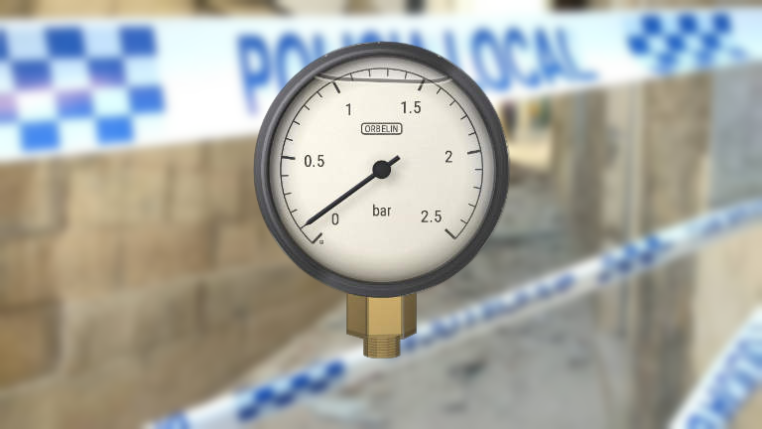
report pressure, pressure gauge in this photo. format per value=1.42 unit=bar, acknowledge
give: value=0.1 unit=bar
